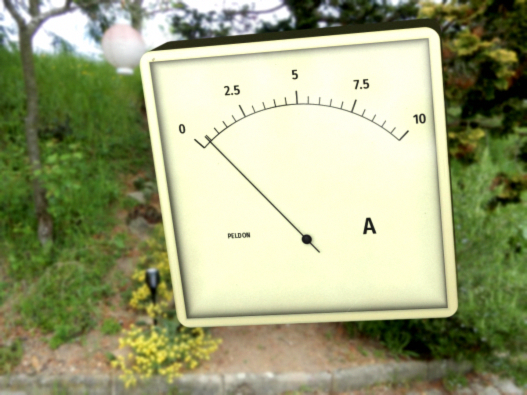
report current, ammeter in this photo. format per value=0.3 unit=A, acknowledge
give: value=0.5 unit=A
